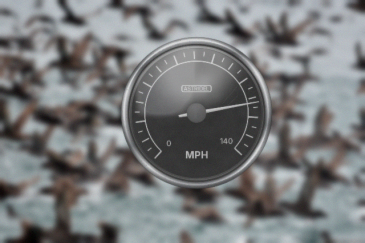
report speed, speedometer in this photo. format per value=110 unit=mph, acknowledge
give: value=112.5 unit=mph
